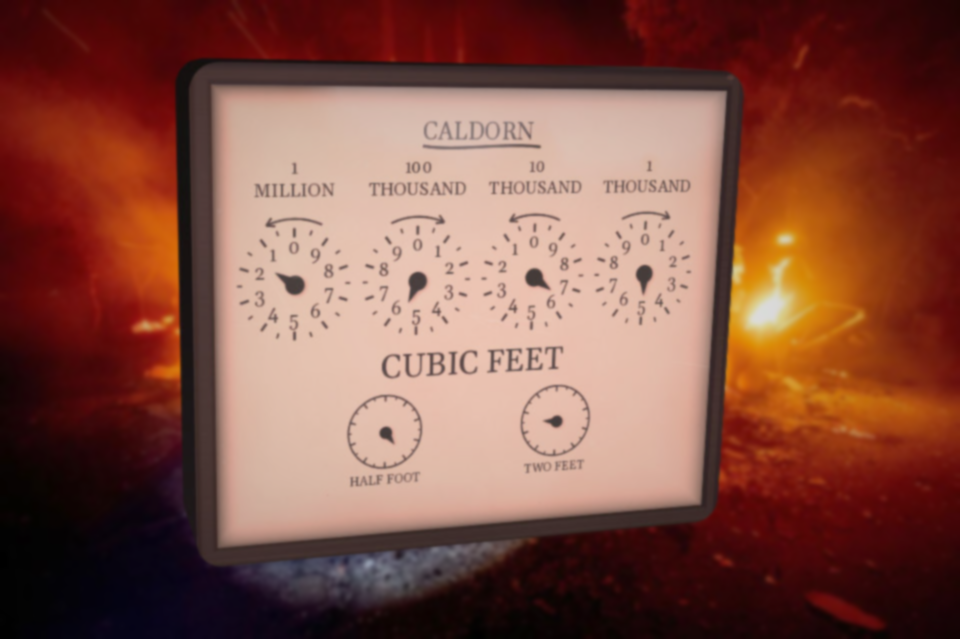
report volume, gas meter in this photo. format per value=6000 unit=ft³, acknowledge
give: value=156500 unit=ft³
